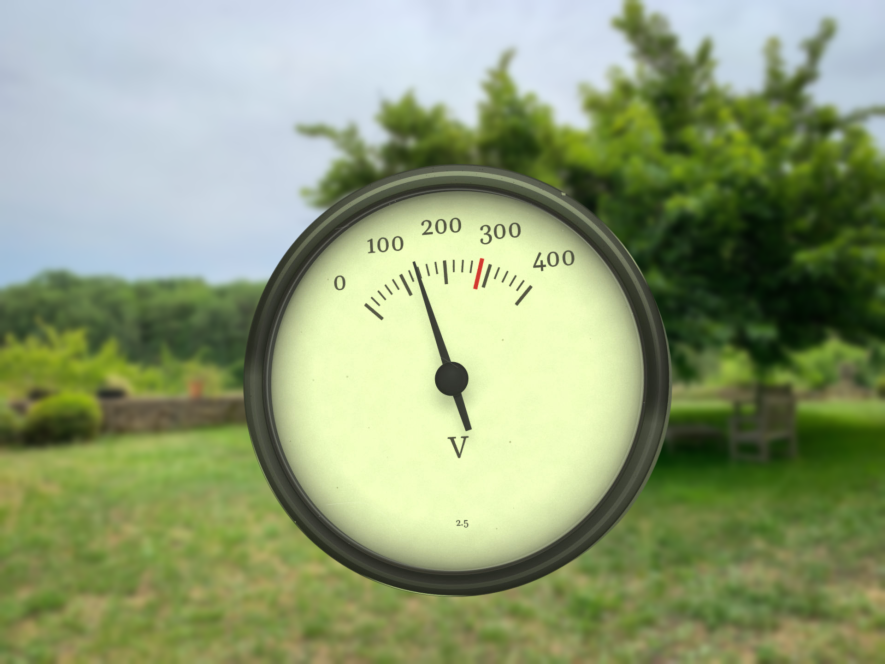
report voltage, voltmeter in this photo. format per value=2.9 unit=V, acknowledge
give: value=140 unit=V
